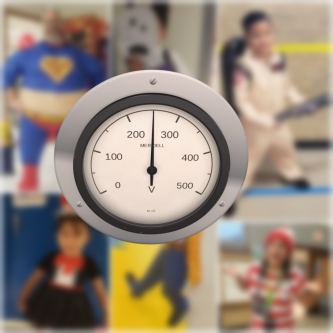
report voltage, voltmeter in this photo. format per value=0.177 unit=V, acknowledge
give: value=250 unit=V
